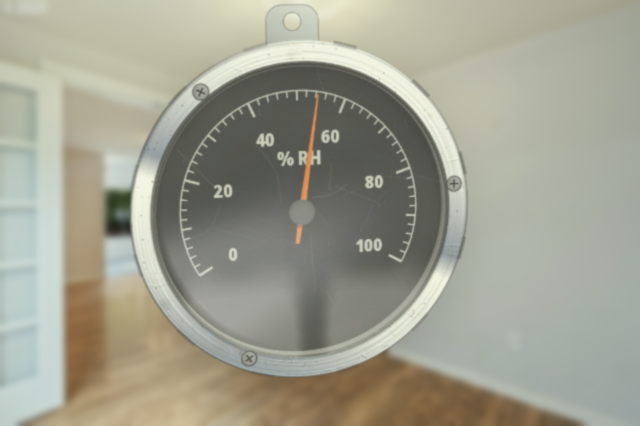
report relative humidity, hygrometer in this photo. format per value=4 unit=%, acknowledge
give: value=54 unit=%
